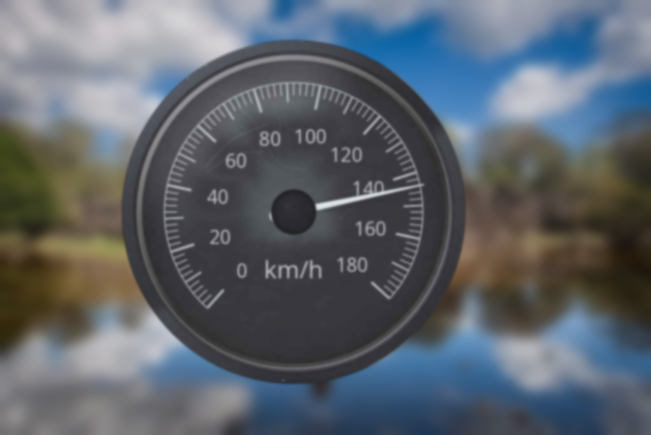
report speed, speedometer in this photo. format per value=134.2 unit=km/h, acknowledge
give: value=144 unit=km/h
